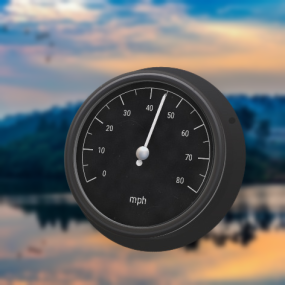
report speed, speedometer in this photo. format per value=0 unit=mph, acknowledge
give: value=45 unit=mph
